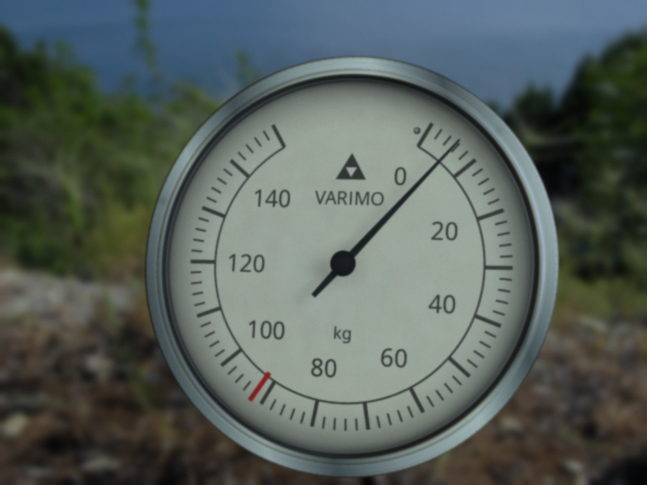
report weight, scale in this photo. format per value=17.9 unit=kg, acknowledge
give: value=6 unit=kg
